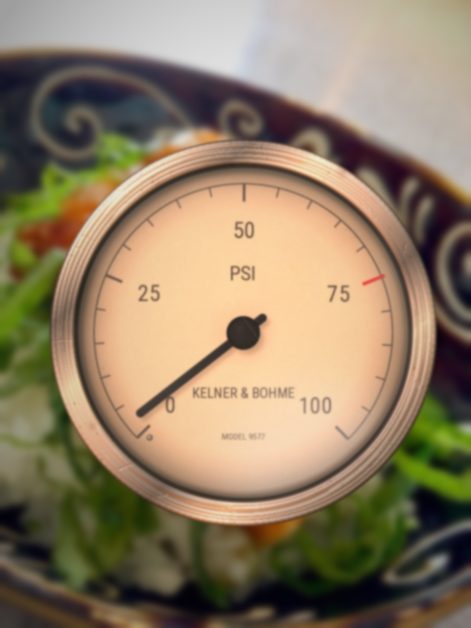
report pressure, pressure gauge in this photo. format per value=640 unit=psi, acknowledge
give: value=2.5 unit=psi
